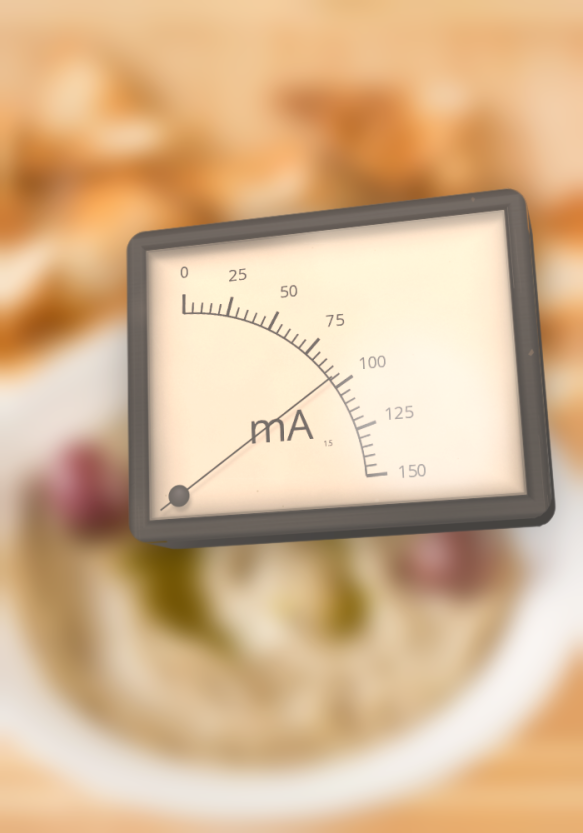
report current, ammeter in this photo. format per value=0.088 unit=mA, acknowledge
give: value=95 unit=mA
